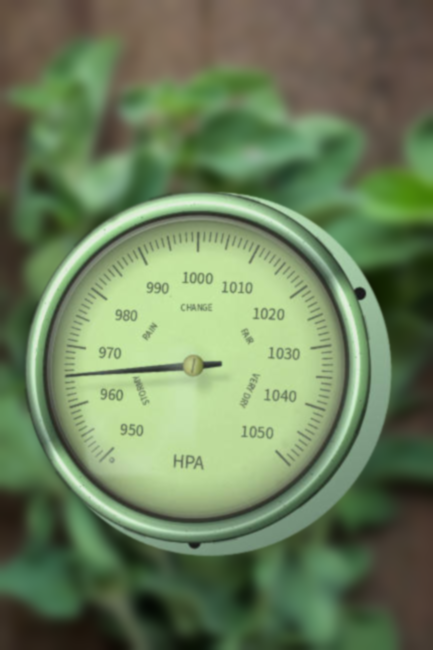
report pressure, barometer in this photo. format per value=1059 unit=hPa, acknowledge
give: value=965 unit=hPa
